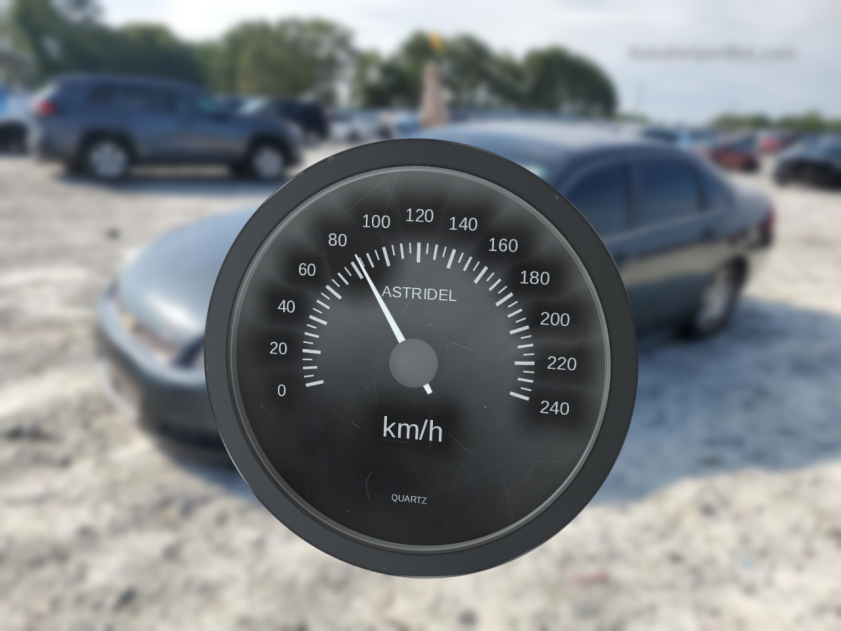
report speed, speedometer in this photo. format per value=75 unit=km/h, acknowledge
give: value=85 unit=km/h
